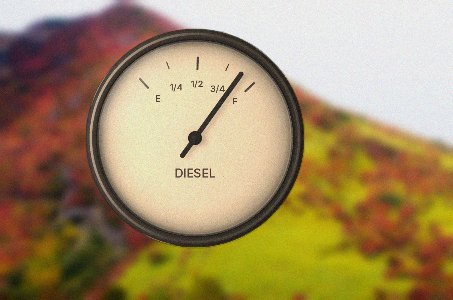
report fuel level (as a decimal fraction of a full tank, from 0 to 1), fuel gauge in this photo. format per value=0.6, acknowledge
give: value=0.875
